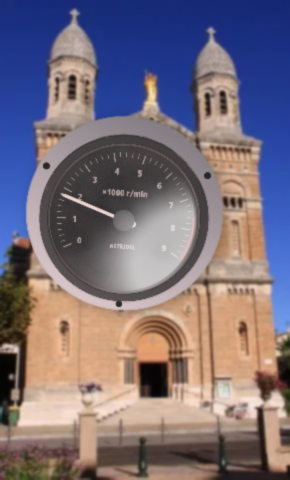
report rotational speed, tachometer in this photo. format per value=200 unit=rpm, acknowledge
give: value=1800 unit=rpm
